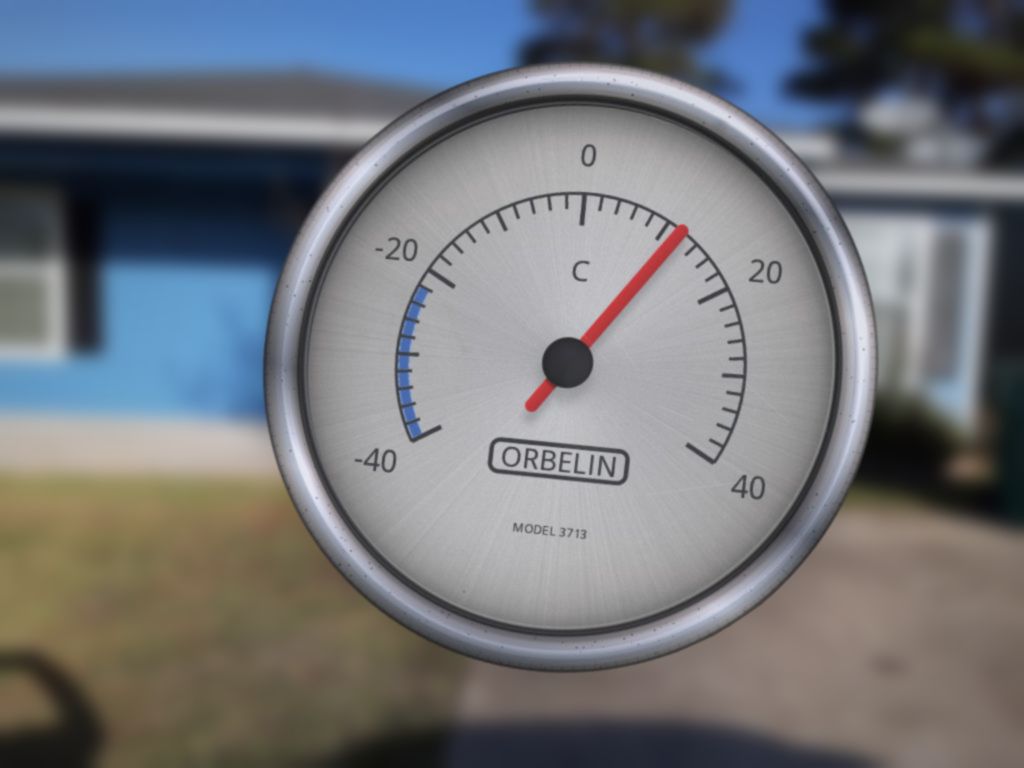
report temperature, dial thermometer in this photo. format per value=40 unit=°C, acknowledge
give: value=12 unit=°C
